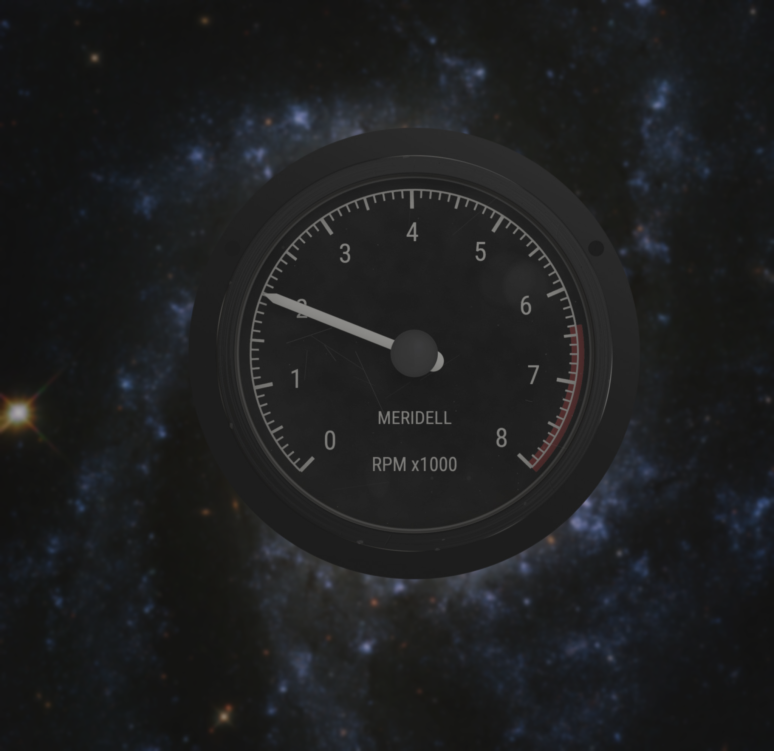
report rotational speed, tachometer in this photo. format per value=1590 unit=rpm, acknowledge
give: value=2000 unit=rpm
